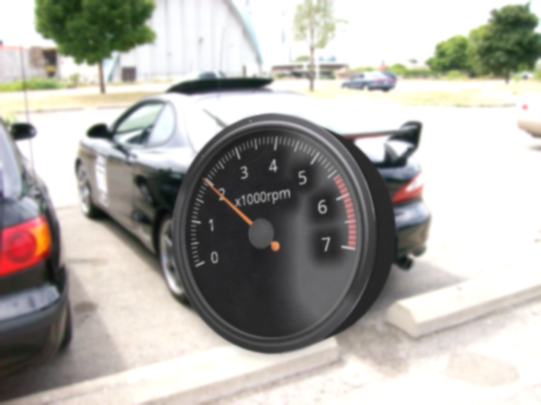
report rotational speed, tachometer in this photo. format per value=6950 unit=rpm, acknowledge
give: value=2000 unit=rpm
